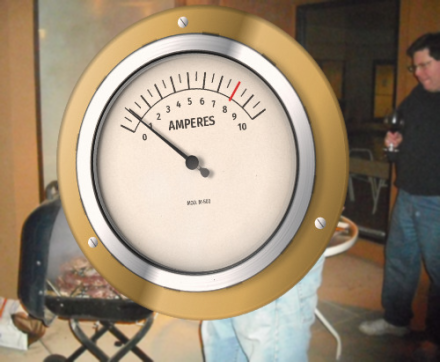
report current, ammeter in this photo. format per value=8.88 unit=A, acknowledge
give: value=1 unit=A
